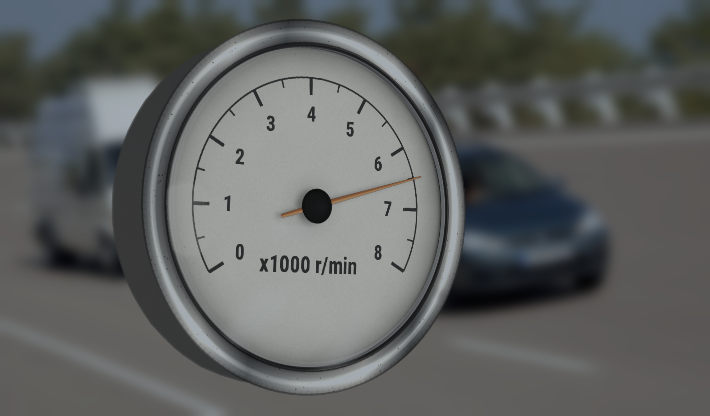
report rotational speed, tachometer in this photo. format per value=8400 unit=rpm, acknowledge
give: value=6500 unit=rpm
